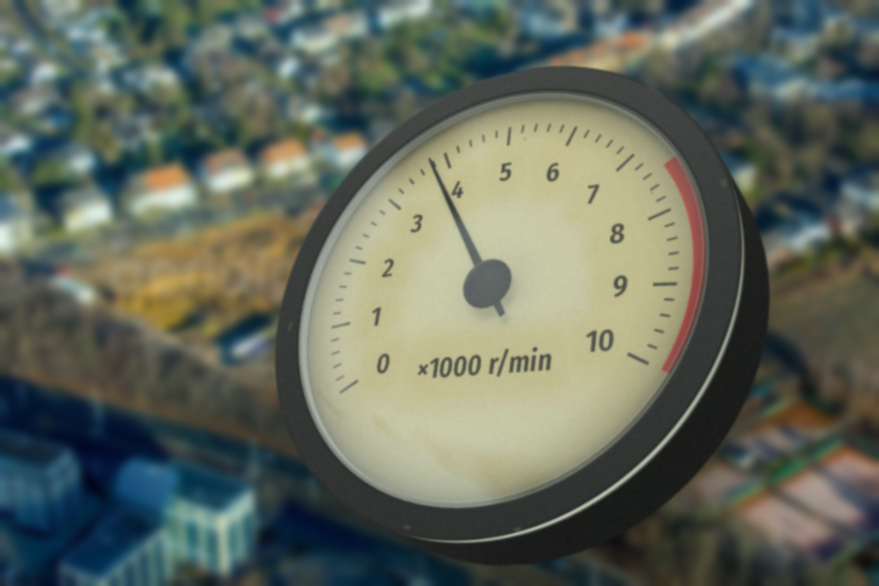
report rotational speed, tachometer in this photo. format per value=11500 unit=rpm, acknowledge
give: value=3800 unit=rpm
